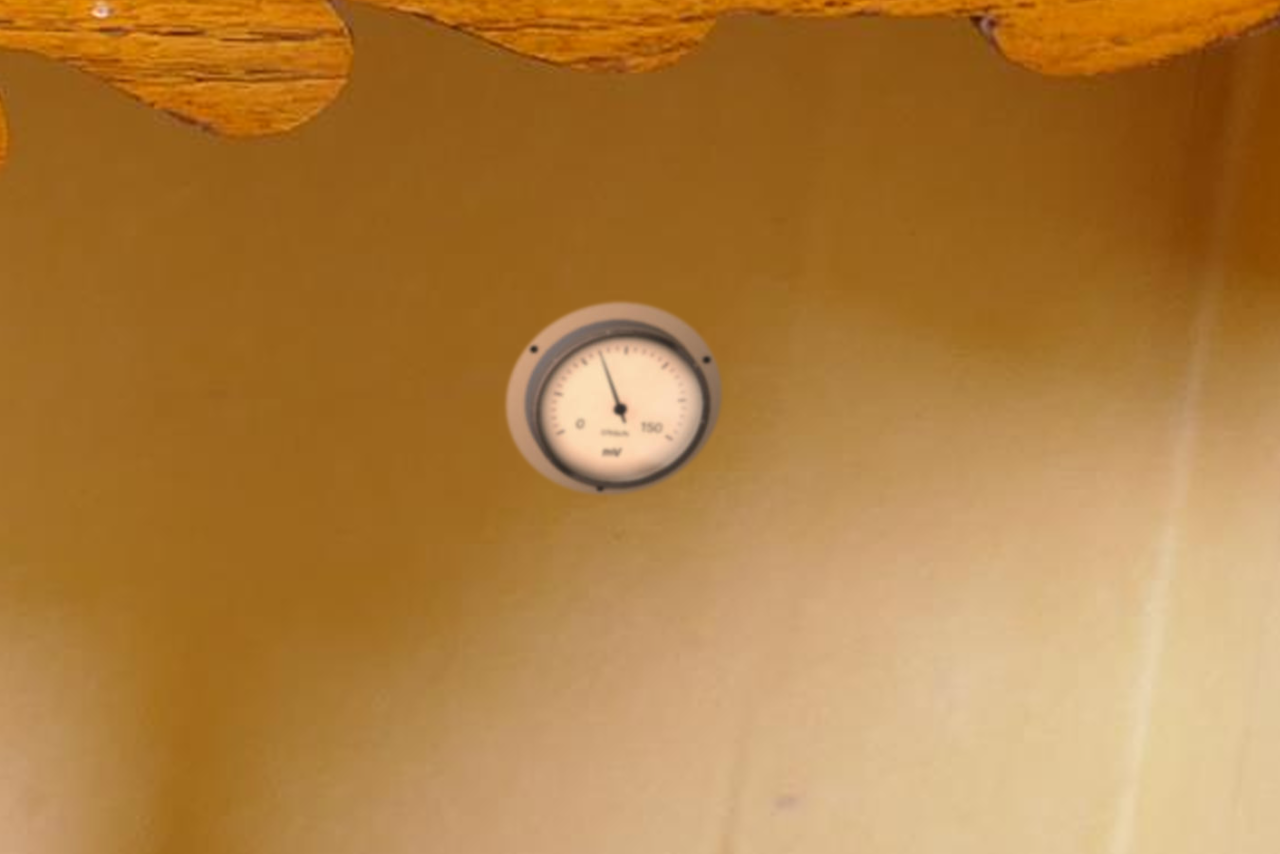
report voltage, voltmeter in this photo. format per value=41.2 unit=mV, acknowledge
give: value=60 unit=mV
